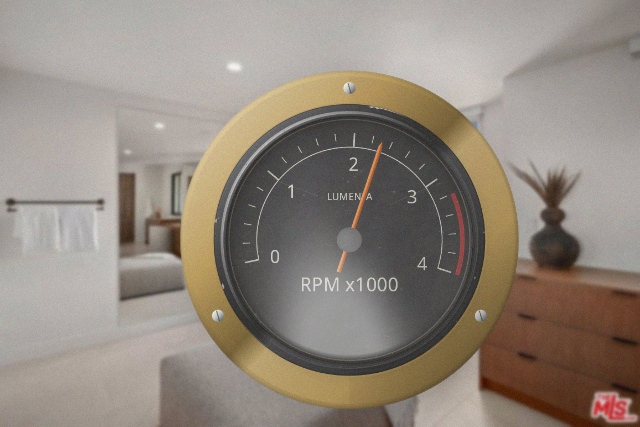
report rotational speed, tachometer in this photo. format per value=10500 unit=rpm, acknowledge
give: value=2300 unit=rpm
